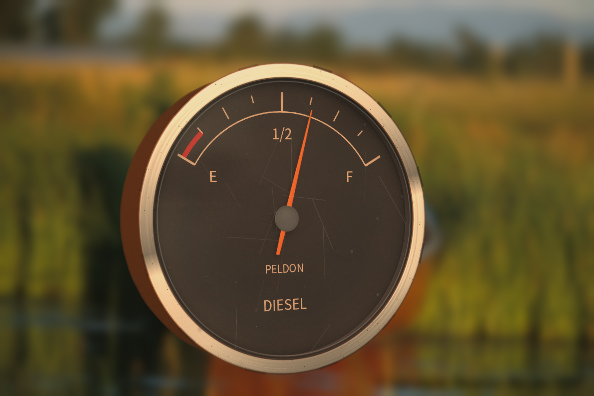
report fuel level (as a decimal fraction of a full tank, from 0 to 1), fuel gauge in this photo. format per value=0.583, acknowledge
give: value=0.625
